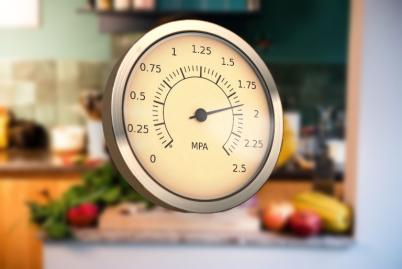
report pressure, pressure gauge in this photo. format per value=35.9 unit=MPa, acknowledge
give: value=1.9 unit=MPa
